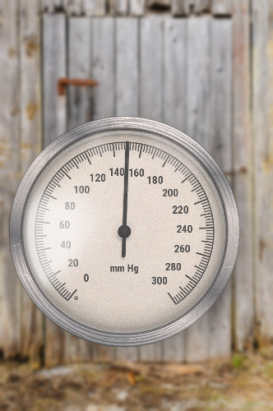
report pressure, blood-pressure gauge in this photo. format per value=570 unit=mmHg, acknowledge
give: value=150 unit=mmHg
